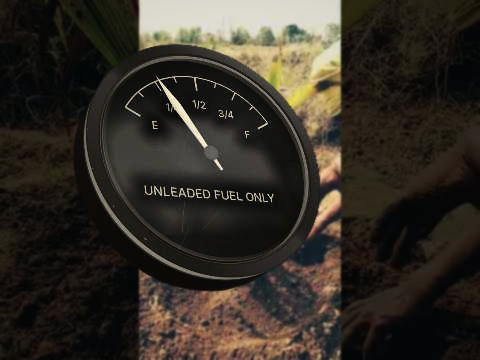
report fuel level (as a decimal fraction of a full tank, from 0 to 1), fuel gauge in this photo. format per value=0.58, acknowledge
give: value=0.25
